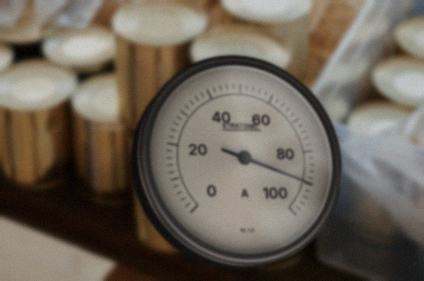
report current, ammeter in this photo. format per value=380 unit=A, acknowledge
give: value=90 unit=A
